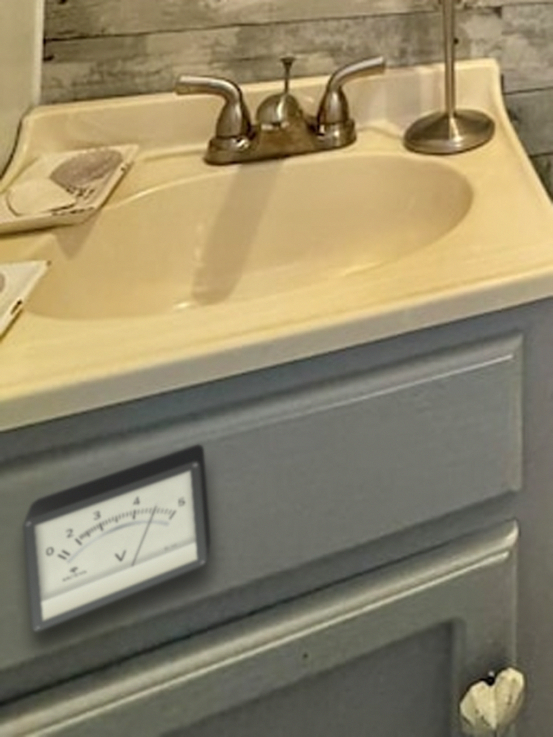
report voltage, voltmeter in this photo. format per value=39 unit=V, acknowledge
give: value=4.5 unit=V
